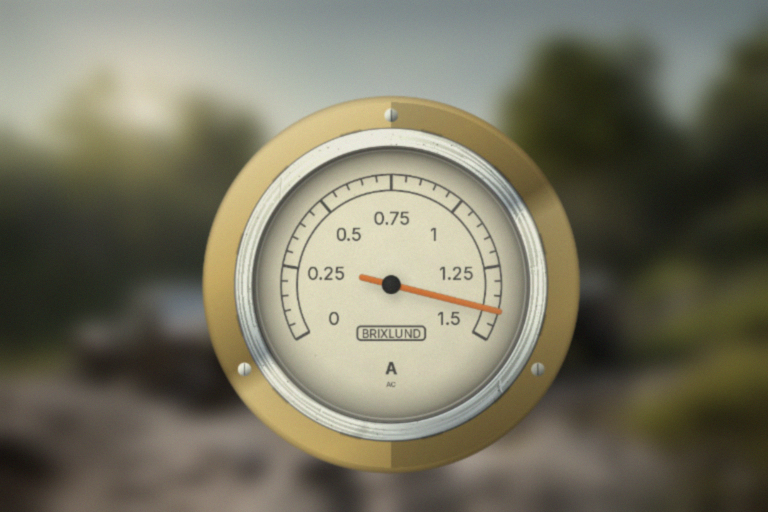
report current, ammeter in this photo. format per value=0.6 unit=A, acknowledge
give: value=1.4 unit=A
